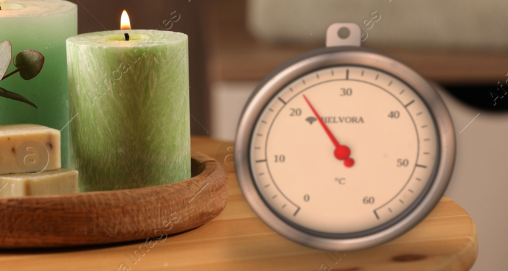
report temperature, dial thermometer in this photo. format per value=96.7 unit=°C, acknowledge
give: value=23 unit=°C
